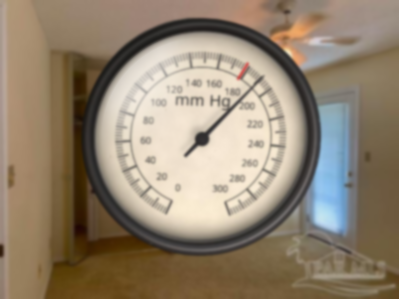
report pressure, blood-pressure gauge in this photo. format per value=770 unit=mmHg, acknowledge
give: value=190 unit=mmHg
